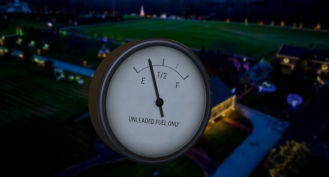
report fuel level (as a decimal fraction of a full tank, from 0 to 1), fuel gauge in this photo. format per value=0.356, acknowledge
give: value=0.25
